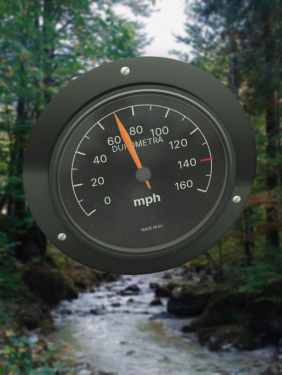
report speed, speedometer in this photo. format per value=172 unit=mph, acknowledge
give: value=70 unit=mph
